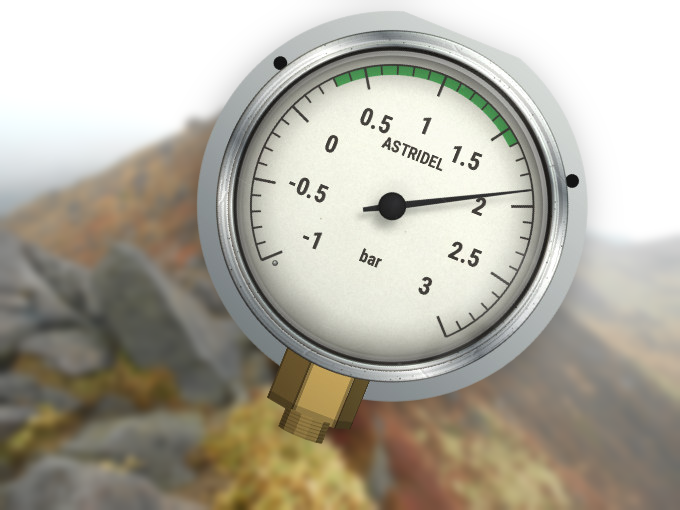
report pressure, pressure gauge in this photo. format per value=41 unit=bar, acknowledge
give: value=1.9 unit=bar
